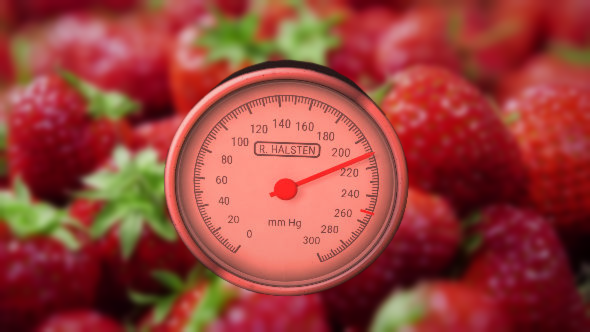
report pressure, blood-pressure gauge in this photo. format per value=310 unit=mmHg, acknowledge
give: value=210 unit=mmHg
